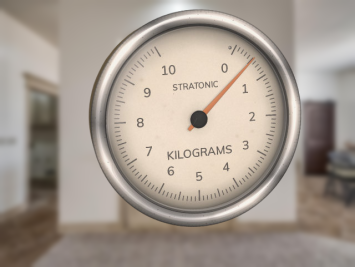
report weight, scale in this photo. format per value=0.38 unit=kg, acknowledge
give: value=0.5 unit=kg
